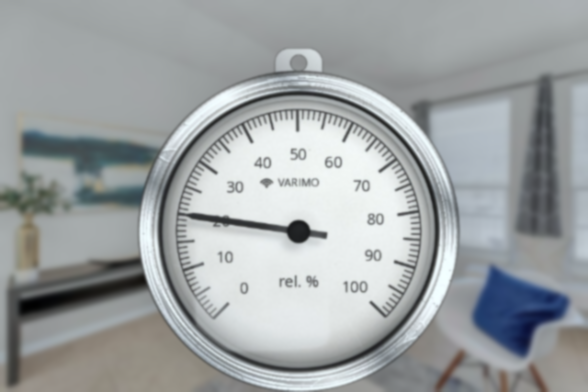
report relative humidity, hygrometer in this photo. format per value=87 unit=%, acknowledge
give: value=20 unit=%
